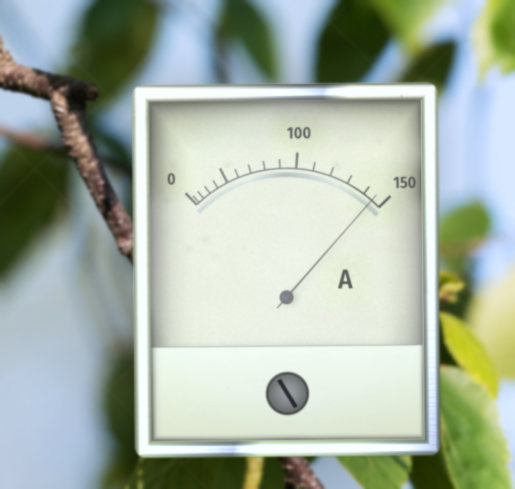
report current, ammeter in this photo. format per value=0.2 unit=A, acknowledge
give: value=145 unit=A
